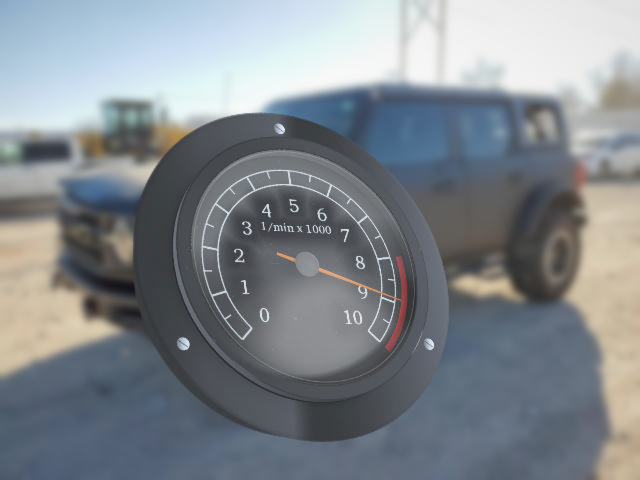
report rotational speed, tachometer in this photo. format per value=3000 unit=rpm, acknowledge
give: value=9000 unit=rpm
